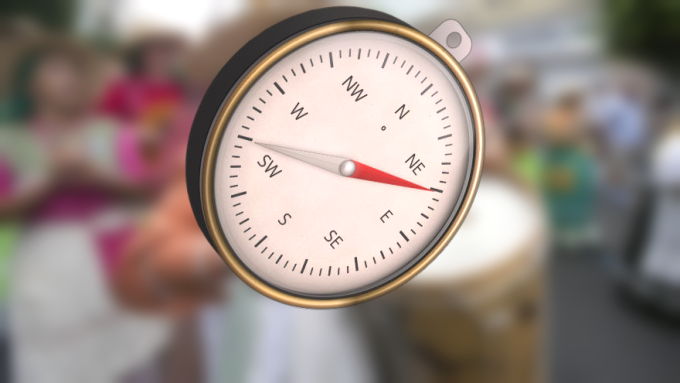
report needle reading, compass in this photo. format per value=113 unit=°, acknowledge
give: value=60 unit=°
